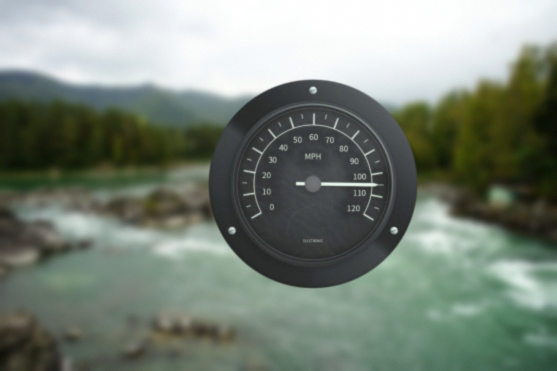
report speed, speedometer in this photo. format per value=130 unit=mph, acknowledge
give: value=105 unit=mph
